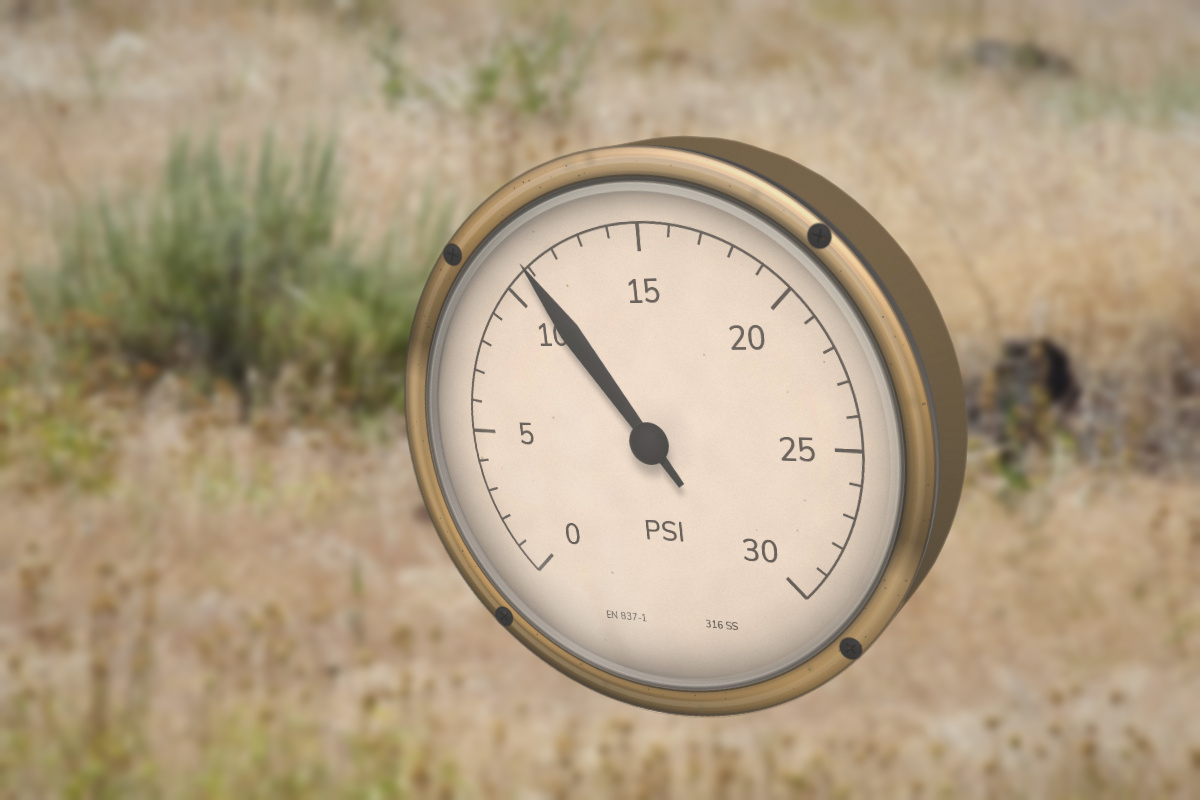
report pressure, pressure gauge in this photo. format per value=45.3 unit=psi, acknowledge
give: value=11 unit=psi
